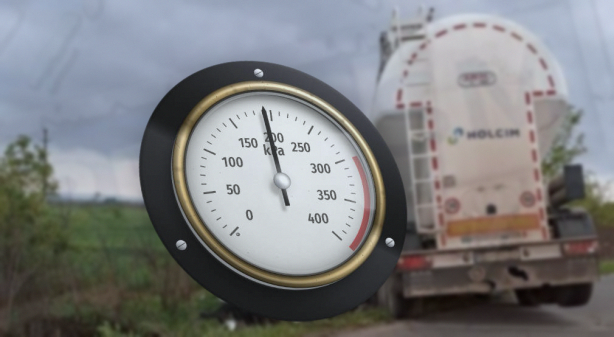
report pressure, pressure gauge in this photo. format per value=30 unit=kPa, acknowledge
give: value=190 unit=kPa
